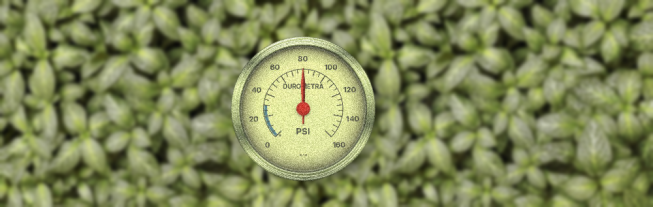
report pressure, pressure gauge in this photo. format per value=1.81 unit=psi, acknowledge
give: value=80 unit=psi
